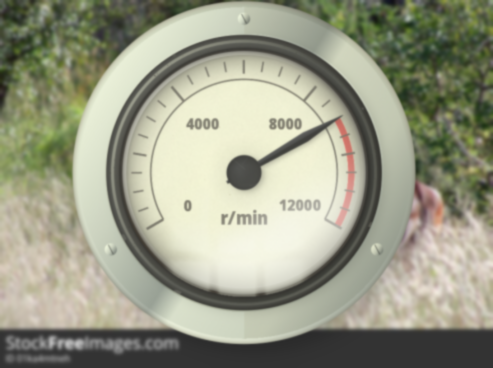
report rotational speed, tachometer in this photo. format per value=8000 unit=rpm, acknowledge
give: value=9000 unit=rpm
